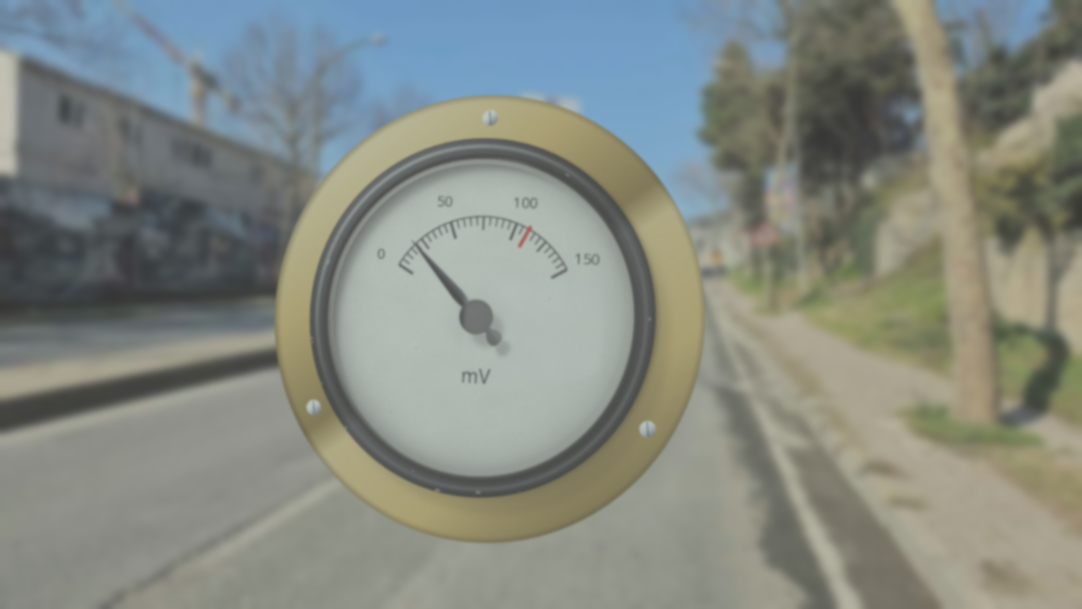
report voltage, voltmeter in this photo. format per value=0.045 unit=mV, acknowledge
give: value=20 unit=mV
